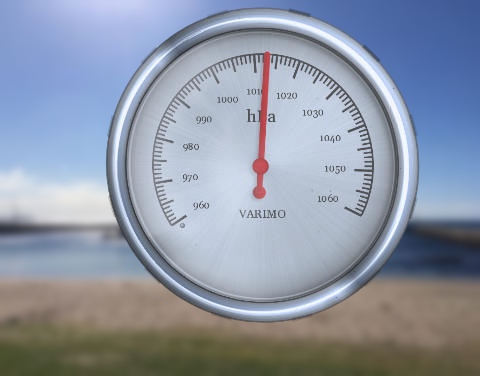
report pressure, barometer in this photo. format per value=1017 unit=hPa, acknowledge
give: value=1013 unit=hPa
